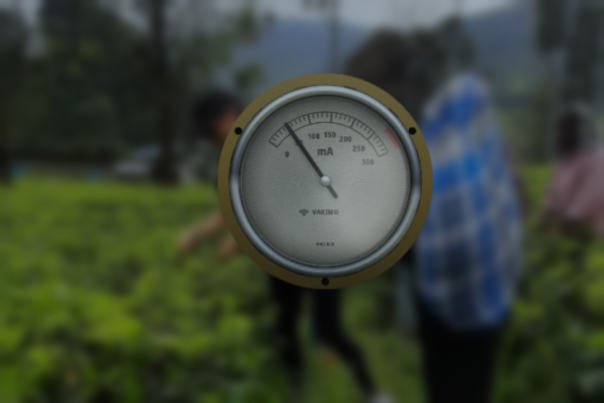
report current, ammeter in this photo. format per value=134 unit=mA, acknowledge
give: value=50 unit=mA
